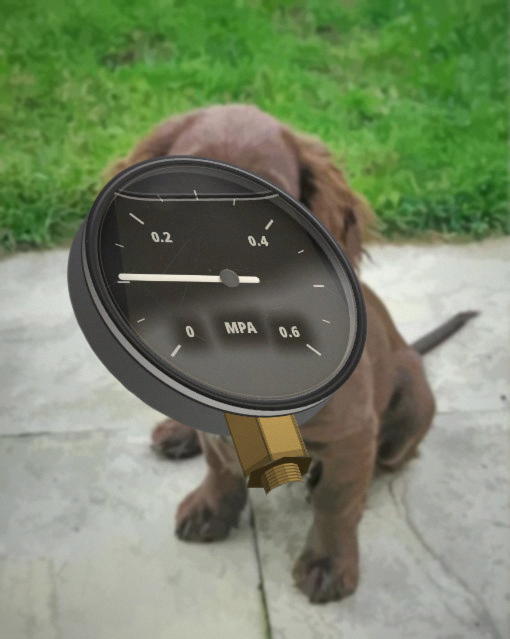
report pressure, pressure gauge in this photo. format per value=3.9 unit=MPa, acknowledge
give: value=0.1 unit=MPa
